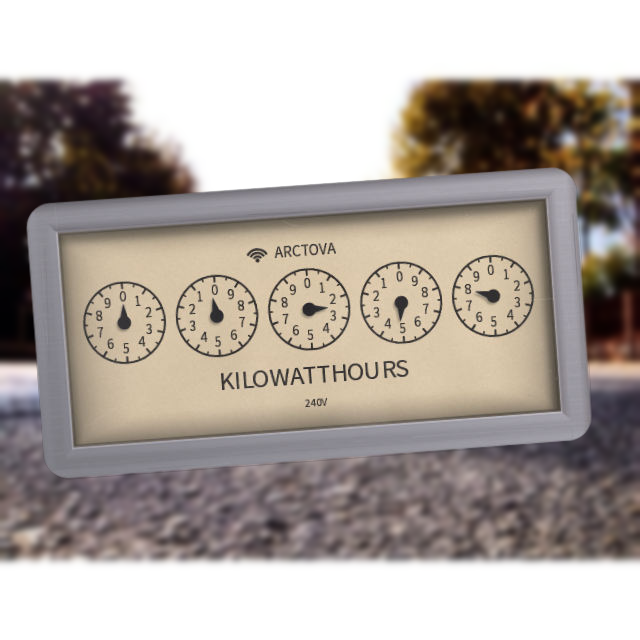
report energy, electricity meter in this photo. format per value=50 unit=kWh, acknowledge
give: value=248 unit=kWh
